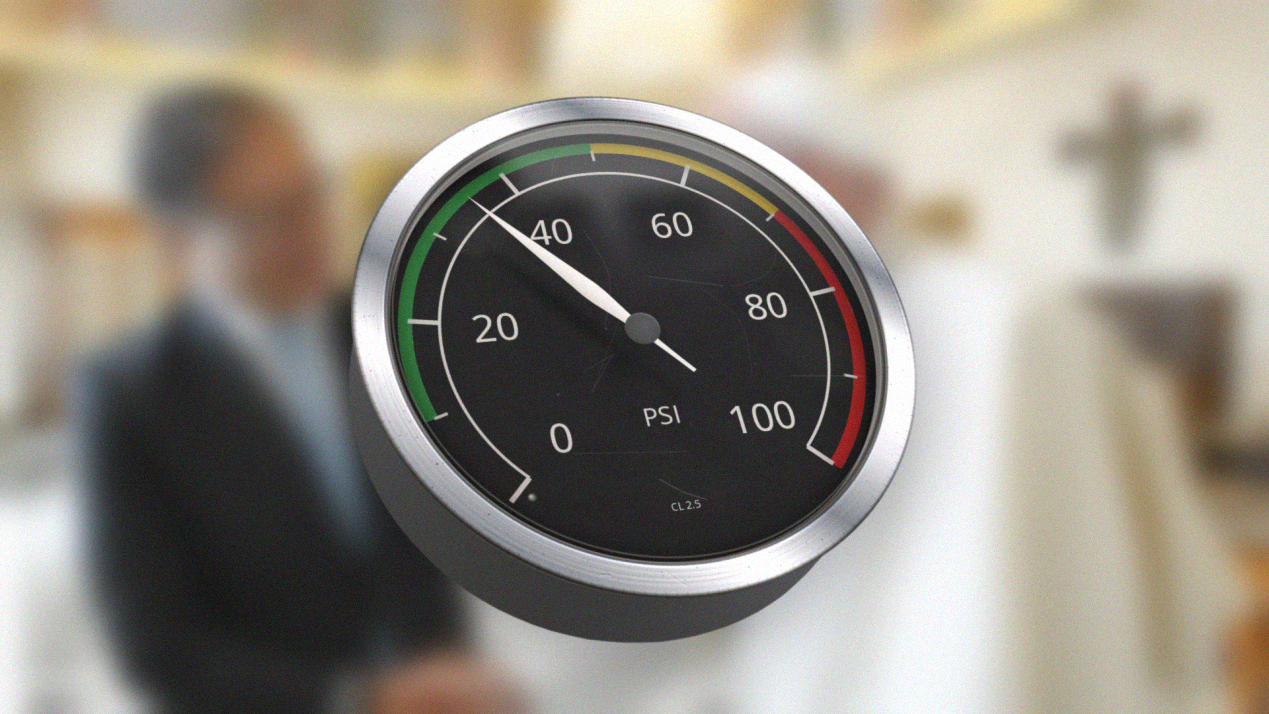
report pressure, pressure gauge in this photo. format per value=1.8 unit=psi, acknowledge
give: value=35 unit=psi
